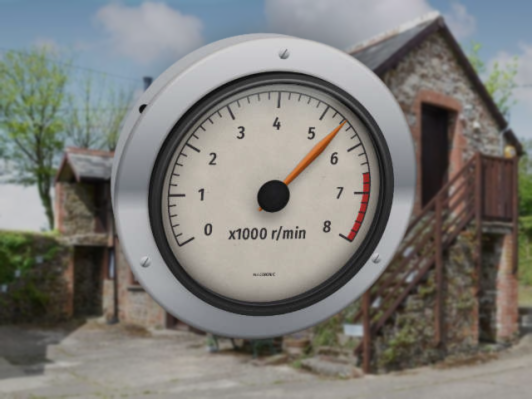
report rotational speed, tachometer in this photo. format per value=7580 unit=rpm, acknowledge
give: value=5400 unit=rpm
